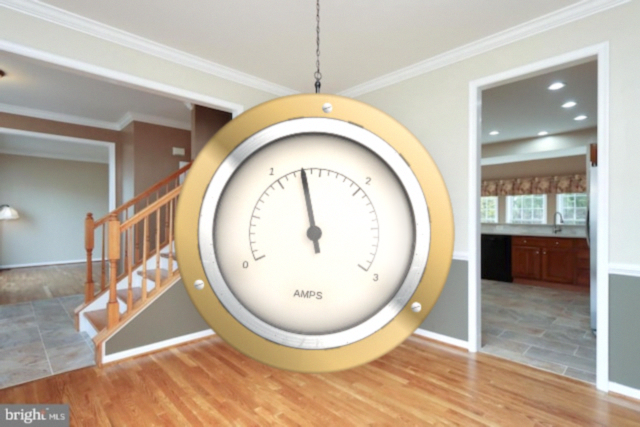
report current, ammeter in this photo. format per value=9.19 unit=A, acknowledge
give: value=1.3 unit=A
